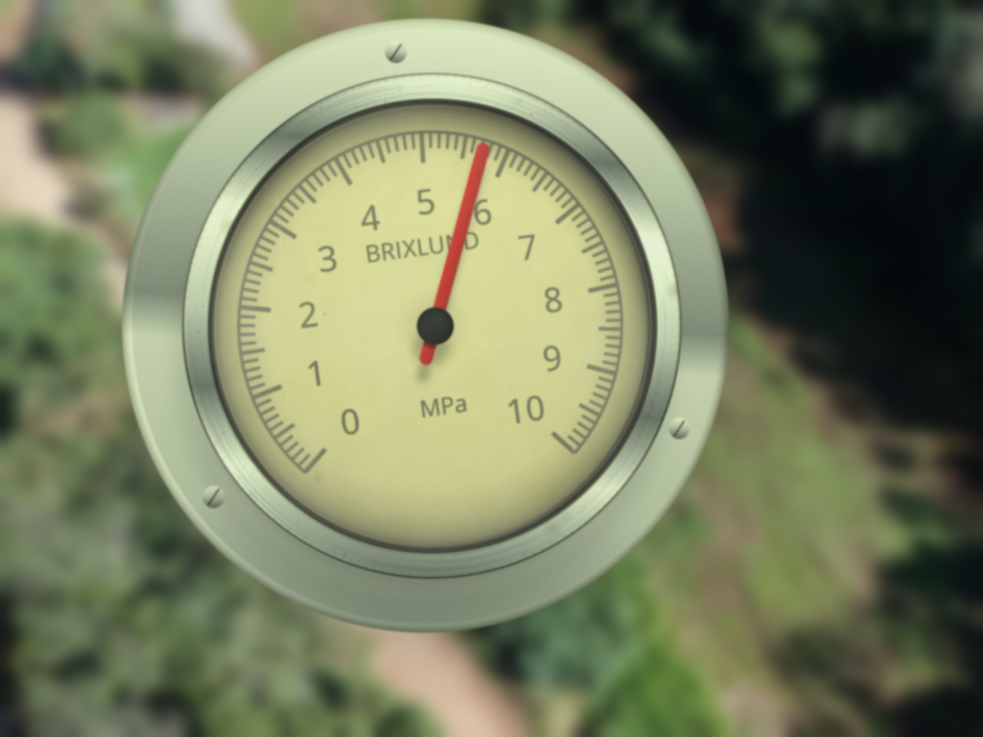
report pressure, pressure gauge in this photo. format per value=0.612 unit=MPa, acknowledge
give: value=5.7 unit=MPa
